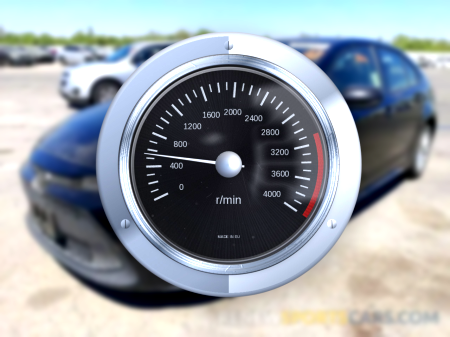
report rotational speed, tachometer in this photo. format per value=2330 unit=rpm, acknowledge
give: value=550 unit=rpm
